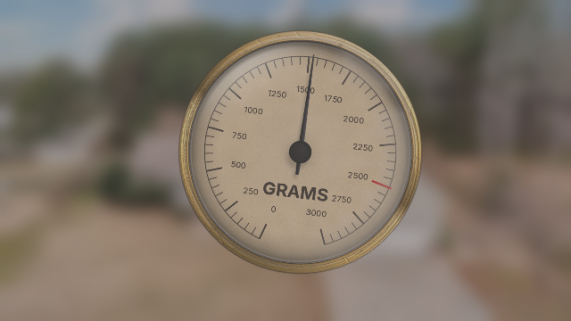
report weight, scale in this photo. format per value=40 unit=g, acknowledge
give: value=1525 unit=g
